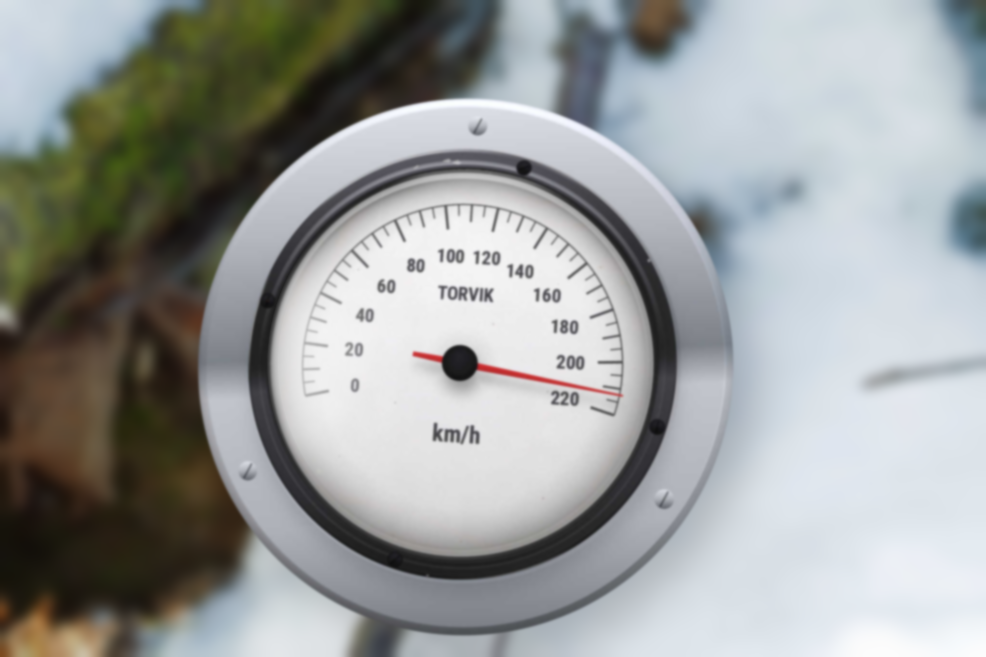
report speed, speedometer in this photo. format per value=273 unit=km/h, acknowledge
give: value=212.5 unit=km/h
